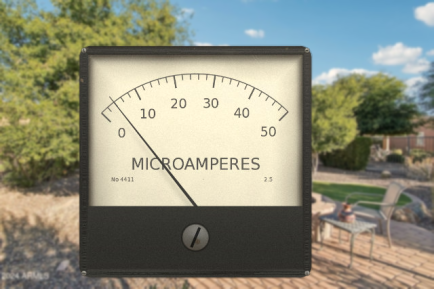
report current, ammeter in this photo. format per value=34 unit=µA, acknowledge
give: value=4 unit=µA
